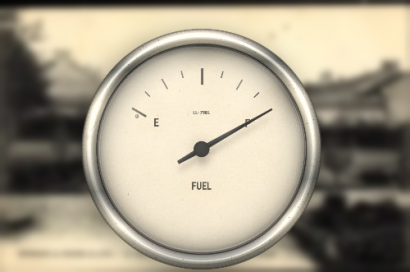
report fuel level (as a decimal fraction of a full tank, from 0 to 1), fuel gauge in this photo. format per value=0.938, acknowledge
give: value=1
